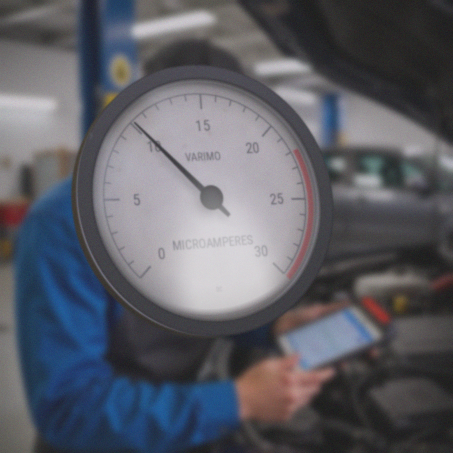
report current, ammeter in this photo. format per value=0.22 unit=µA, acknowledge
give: value=10 unit=µA
